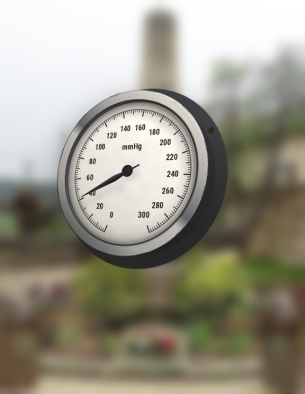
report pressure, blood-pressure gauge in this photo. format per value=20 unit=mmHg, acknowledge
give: value=40 unit=mmHg
